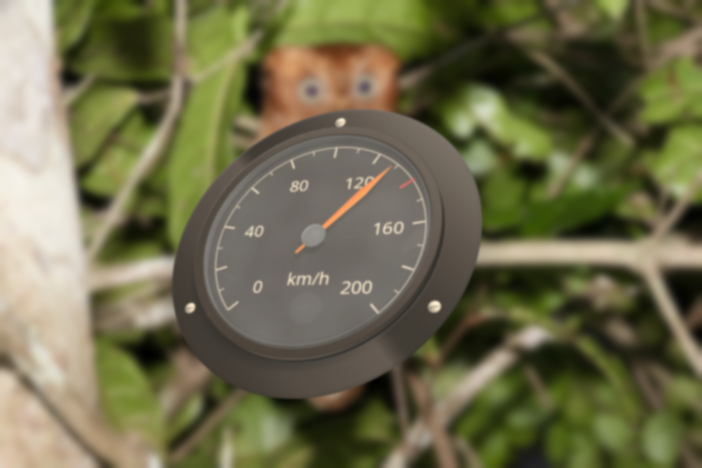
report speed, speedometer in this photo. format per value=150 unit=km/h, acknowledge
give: value=130 unit=km/h
